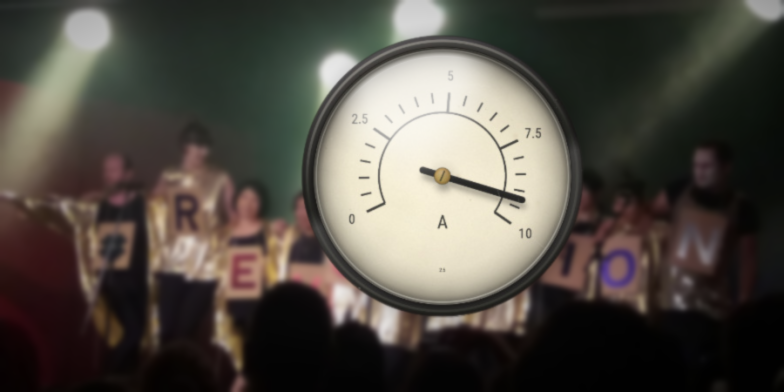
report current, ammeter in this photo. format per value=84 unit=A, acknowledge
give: value=9.25 unit=A
